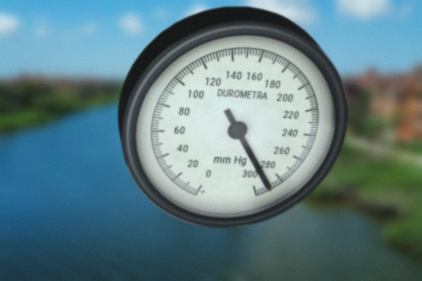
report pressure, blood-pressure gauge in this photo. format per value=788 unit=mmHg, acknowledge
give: value=290 unit=mmHg
